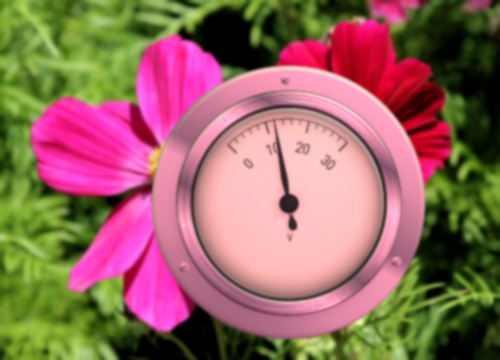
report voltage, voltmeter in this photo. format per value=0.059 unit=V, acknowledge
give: value=12 unit=V
